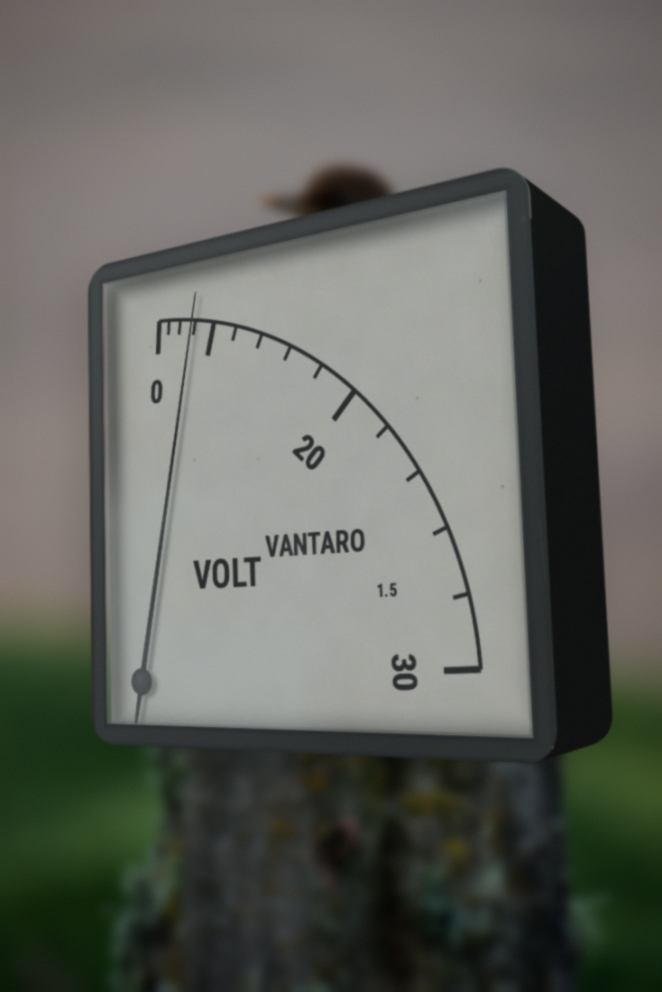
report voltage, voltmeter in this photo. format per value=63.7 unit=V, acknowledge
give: value=8 unit=V
